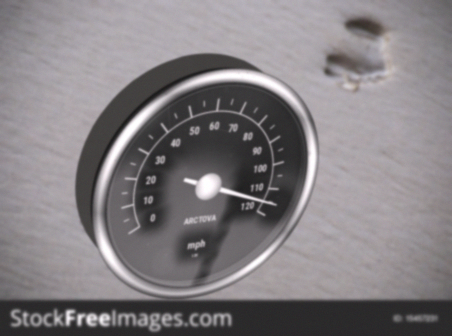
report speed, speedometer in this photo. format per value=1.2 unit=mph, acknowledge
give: value=115 unit=mph
